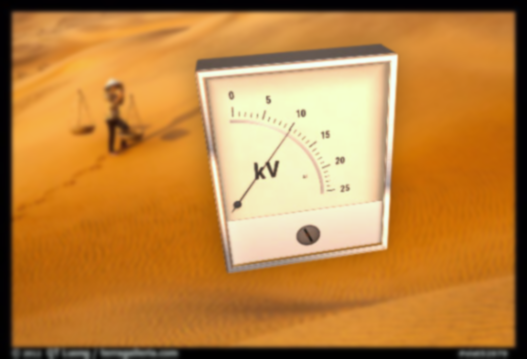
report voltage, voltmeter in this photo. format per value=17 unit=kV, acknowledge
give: value=10 unit=kV
